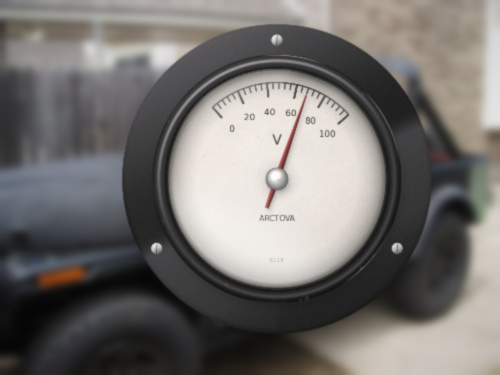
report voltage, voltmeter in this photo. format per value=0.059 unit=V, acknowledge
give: value=68 unit=V
